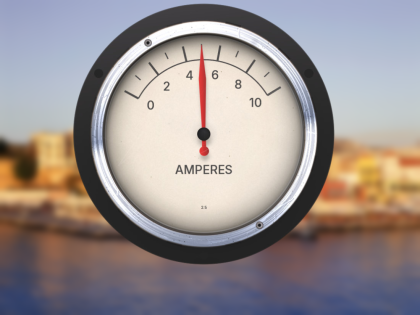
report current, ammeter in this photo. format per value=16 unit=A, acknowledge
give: value=5 unit=A
